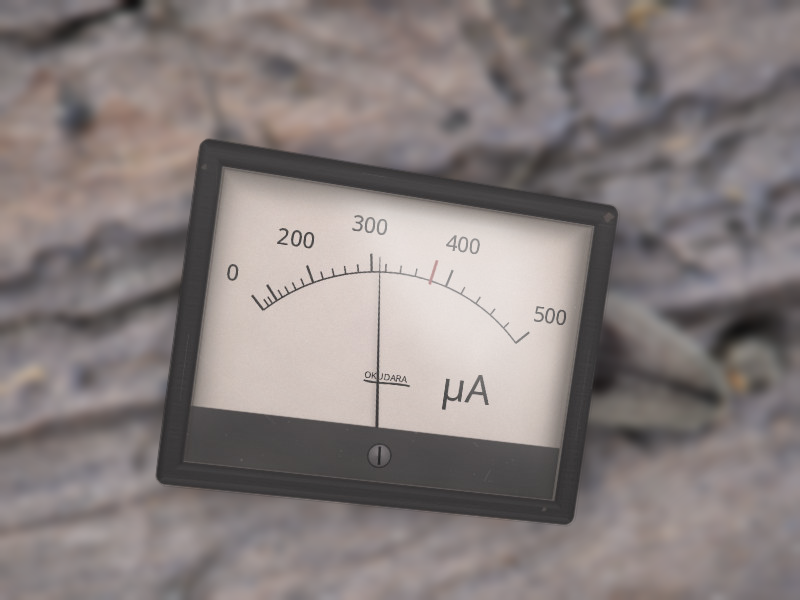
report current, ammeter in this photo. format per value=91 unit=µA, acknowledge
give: value=310 unit=µA
